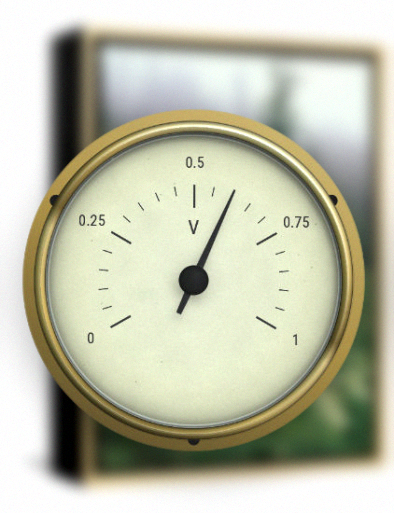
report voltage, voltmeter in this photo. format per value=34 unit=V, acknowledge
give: value=0.6 unit=V
